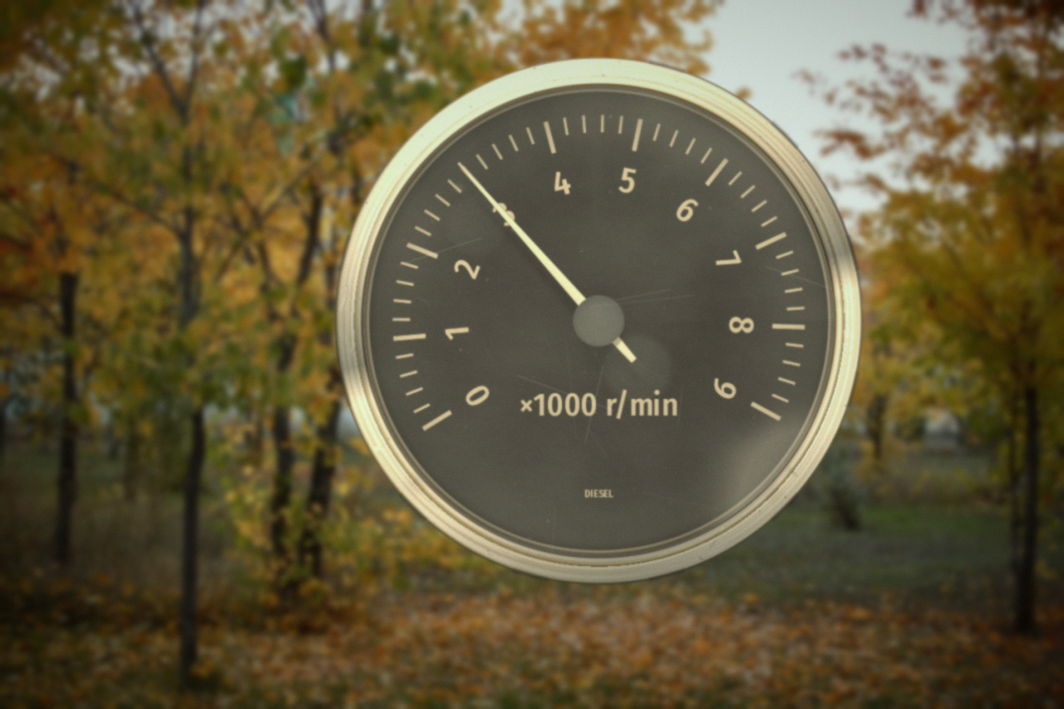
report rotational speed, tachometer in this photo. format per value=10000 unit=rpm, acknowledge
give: value=3000 unit=rpm
